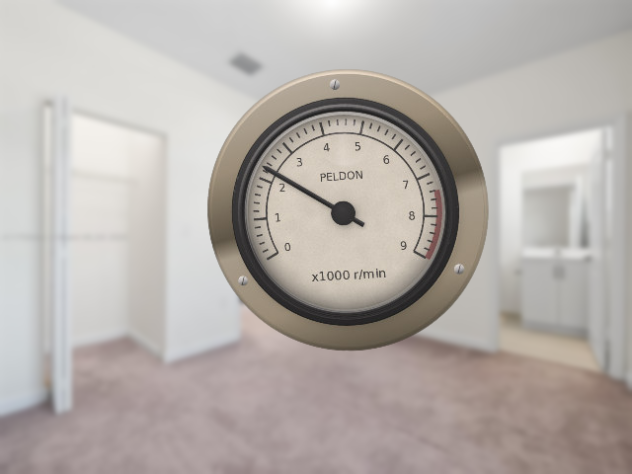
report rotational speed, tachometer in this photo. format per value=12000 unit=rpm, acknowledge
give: value=2300 unit=rpm
